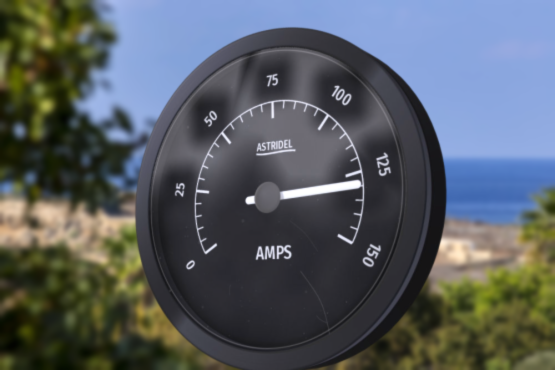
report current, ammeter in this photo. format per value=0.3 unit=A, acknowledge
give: value=130 unit=A
